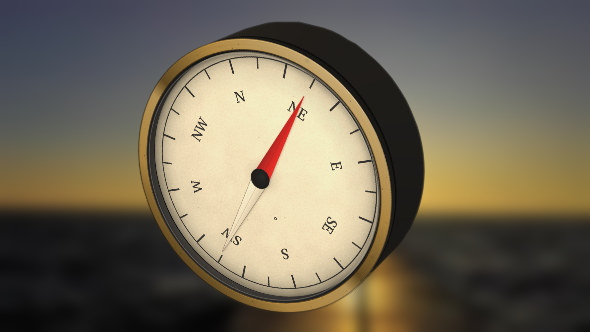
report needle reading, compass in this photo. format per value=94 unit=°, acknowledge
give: value=45 unit=°
